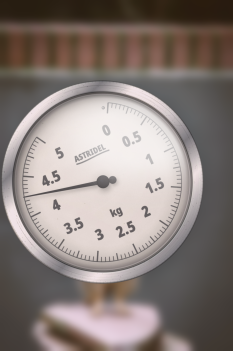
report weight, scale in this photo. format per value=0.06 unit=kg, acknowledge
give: value=4.25 unit=kg
